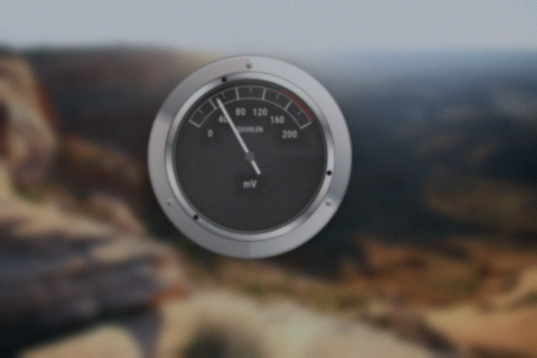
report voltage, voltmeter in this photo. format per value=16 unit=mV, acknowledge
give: value=50 unit=mV
